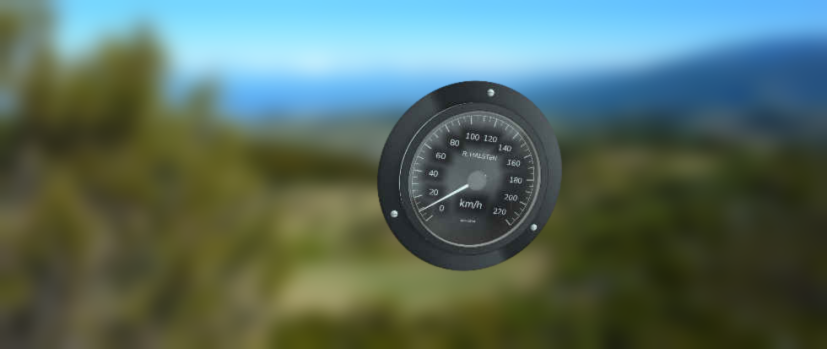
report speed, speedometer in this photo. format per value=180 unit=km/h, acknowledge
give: value=10 unit=km/h
